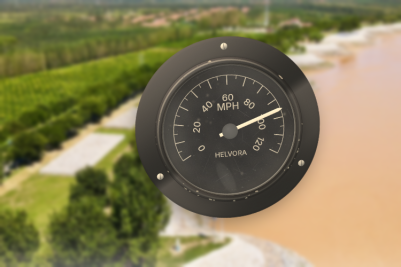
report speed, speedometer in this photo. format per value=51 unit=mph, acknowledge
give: value=95 unit=mph
